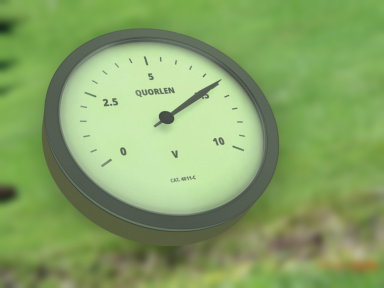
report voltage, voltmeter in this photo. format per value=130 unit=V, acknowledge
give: value=7.5 unit=V
